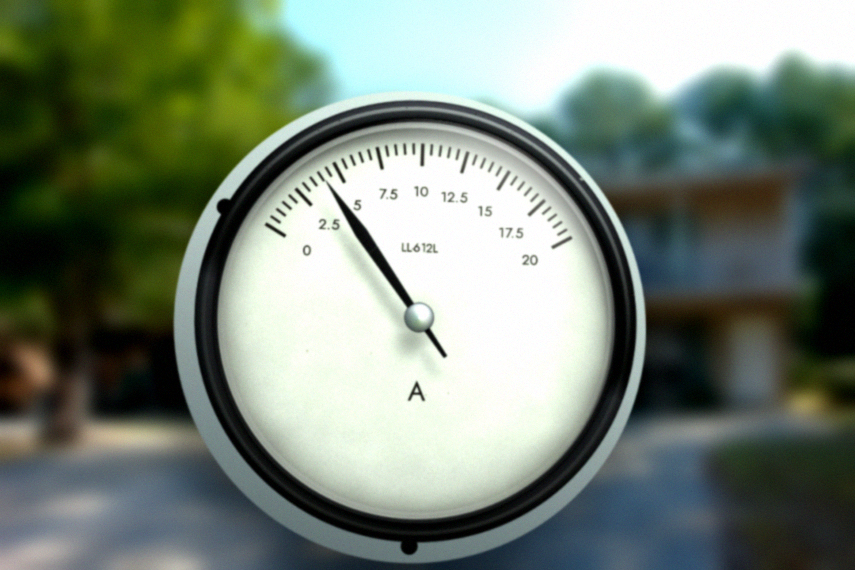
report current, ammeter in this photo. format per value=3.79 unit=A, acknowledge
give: value=4 unit=A
